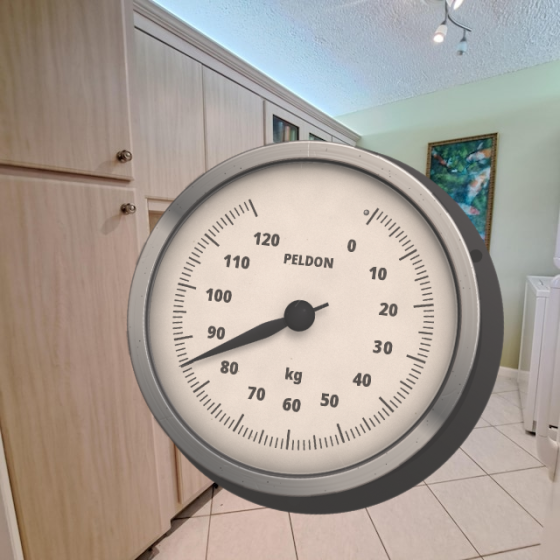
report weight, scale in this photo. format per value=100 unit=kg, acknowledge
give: value=85 unit=kg
